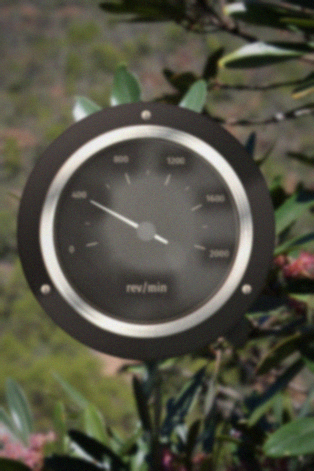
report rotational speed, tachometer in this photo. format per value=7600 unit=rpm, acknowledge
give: value=400 unit=rpm
